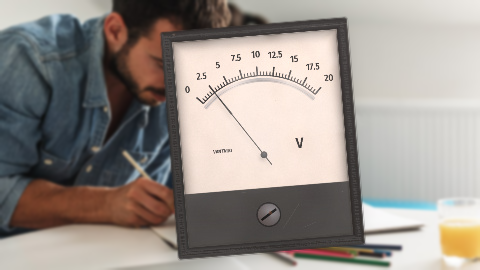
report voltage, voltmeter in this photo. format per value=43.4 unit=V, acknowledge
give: value=2.5 unit=V
